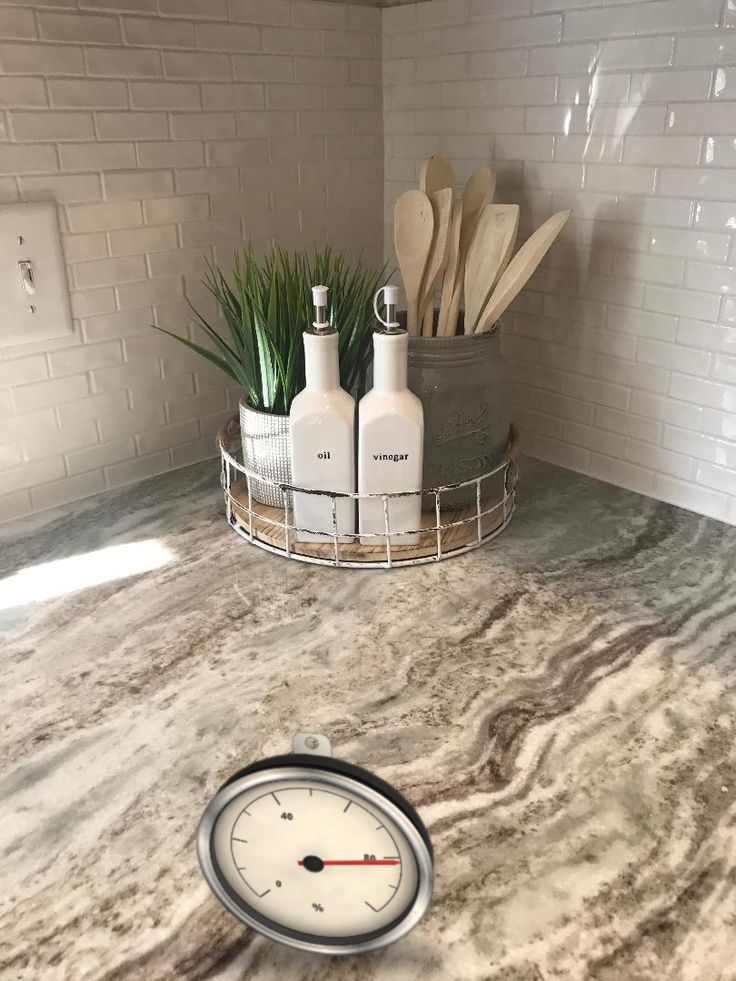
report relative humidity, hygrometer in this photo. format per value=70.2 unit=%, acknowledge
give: value=80 unit=%
